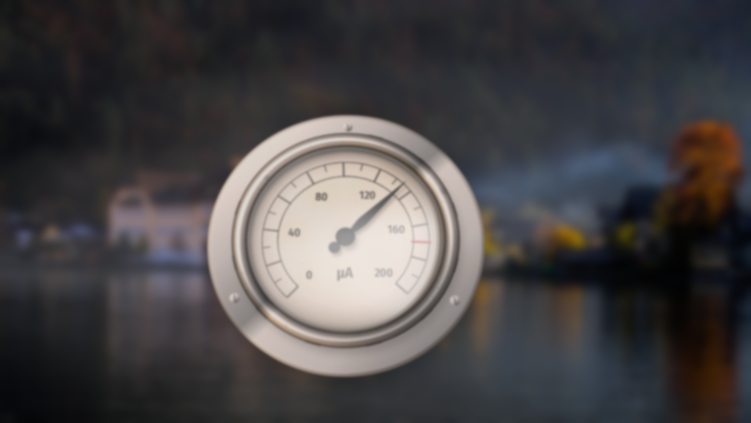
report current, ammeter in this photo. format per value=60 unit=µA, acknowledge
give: value=135 unit=µA
